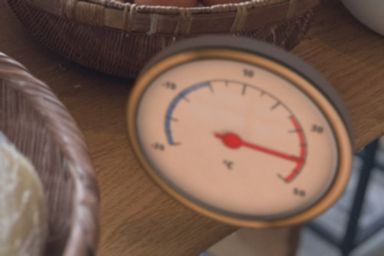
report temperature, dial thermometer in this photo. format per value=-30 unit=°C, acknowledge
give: value=40 unit=°C
